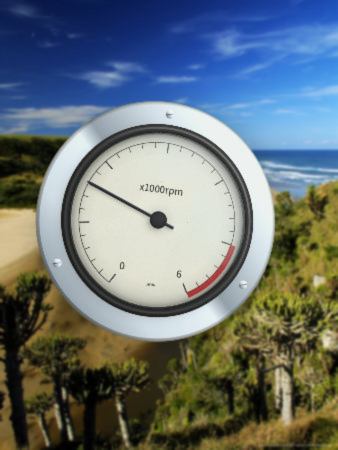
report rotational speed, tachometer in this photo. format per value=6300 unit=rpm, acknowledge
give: value=1600 unit=rpm
